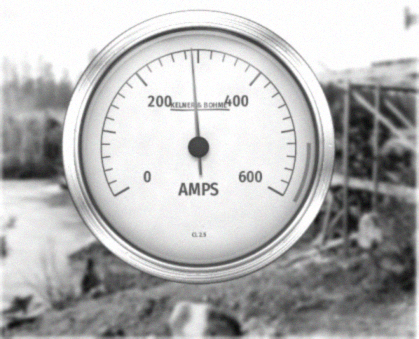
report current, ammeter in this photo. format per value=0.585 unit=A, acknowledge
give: value=290 unit=A
